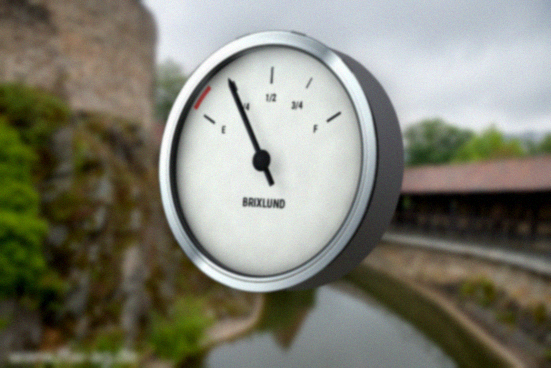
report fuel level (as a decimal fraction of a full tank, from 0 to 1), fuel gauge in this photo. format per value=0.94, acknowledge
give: value=0.25
